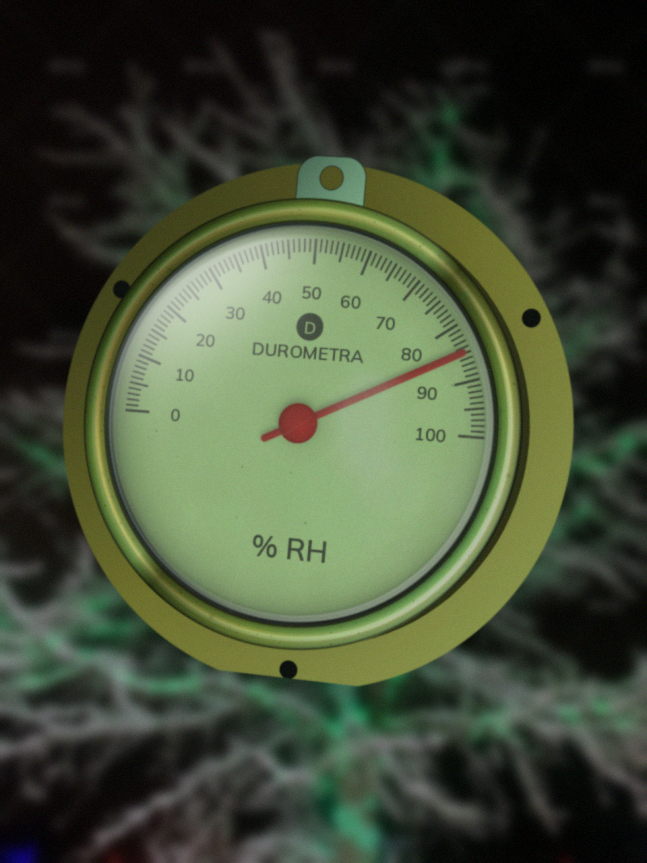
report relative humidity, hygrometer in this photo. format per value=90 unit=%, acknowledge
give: value=85 unit=%
